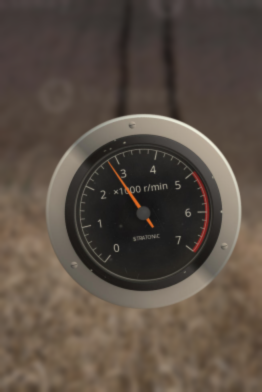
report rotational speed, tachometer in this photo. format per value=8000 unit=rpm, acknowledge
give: value=2800 unit=rpm
